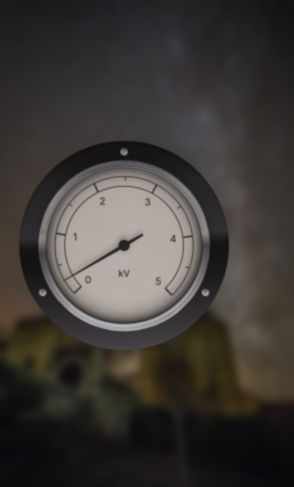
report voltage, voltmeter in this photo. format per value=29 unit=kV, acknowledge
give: value=0.25 unit=kV
